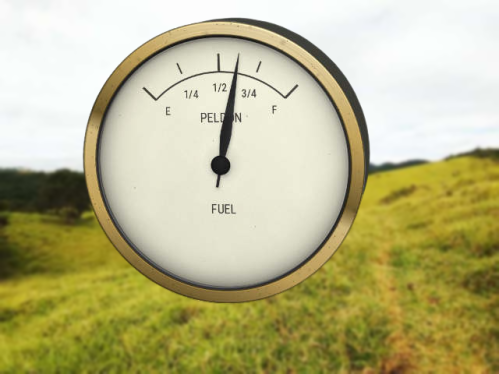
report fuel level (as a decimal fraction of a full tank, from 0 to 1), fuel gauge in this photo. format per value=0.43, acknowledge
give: value=0.625
